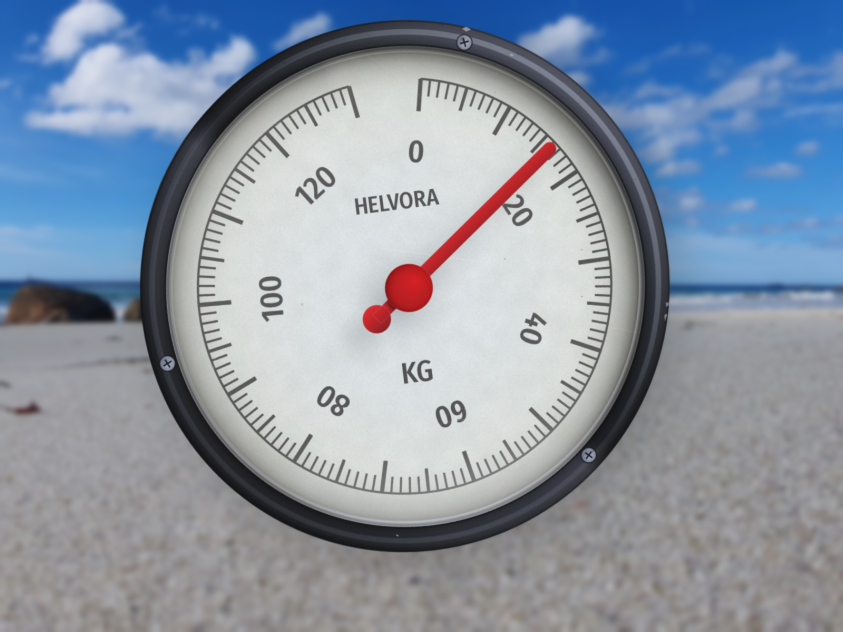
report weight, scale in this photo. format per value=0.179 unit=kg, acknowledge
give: value=16 unit=kg
